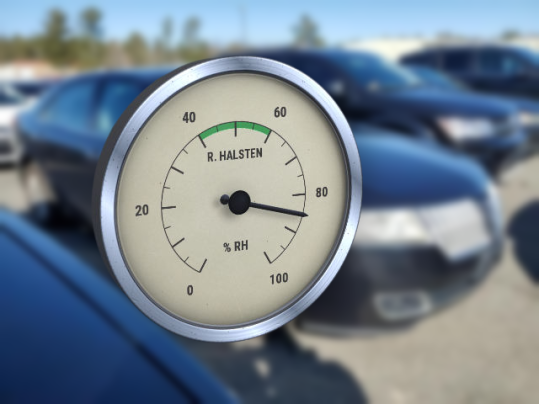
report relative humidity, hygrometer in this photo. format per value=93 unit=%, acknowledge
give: value=85 unit=%
